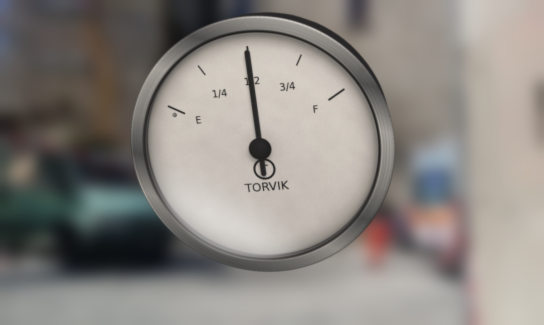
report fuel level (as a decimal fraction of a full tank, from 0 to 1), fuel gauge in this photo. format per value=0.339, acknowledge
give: value=0.5
